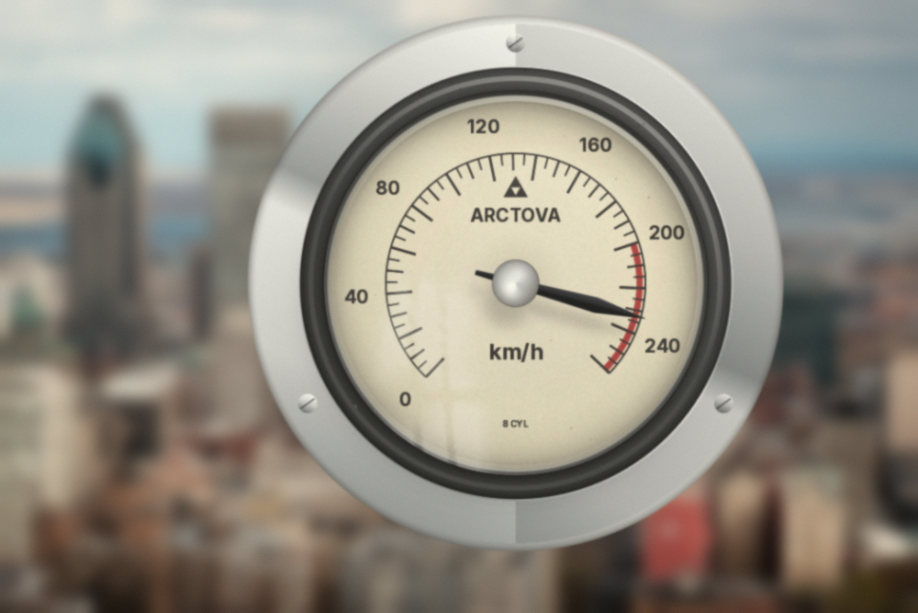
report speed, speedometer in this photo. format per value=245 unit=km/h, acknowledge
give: value=232.5 unit=km/h
